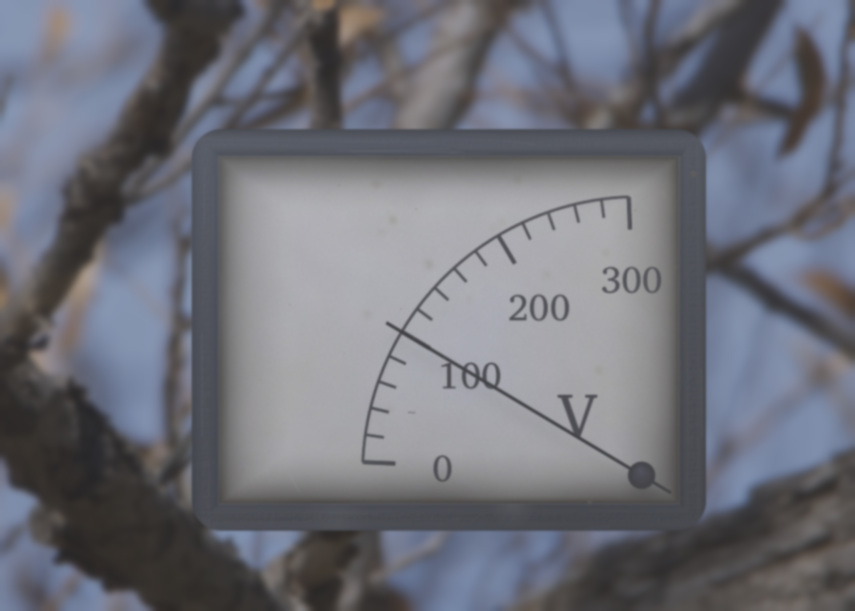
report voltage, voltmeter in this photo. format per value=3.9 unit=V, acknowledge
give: value=100 unit=V
